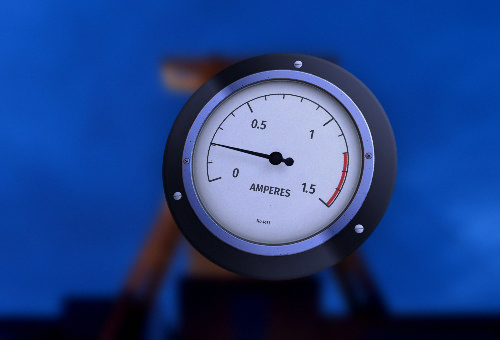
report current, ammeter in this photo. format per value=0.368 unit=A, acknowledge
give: value=0.2 unit=A
